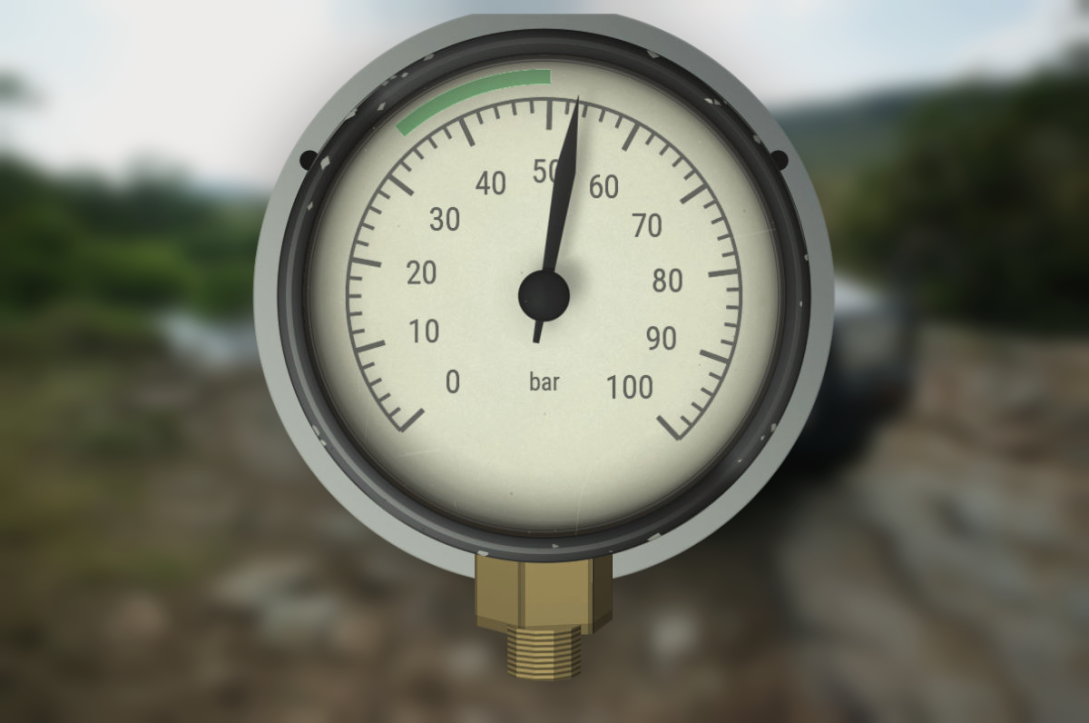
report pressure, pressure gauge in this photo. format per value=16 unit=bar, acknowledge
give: value=53 unit=bar
